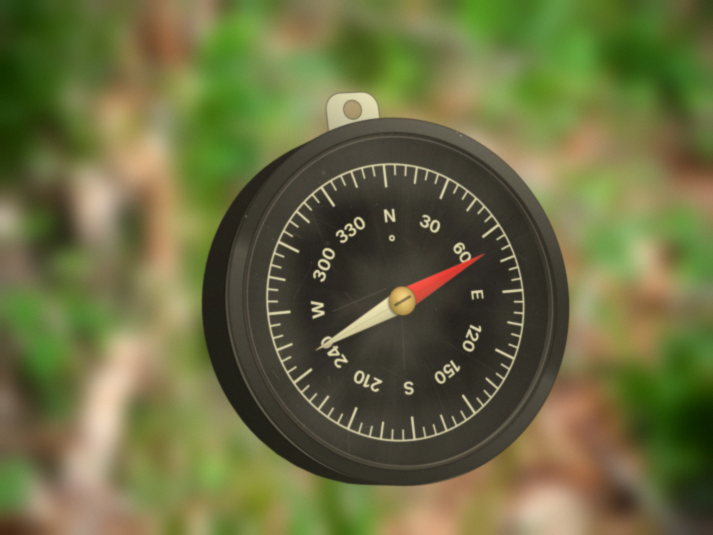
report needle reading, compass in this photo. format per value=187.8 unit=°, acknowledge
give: value=67.5 unit=°
